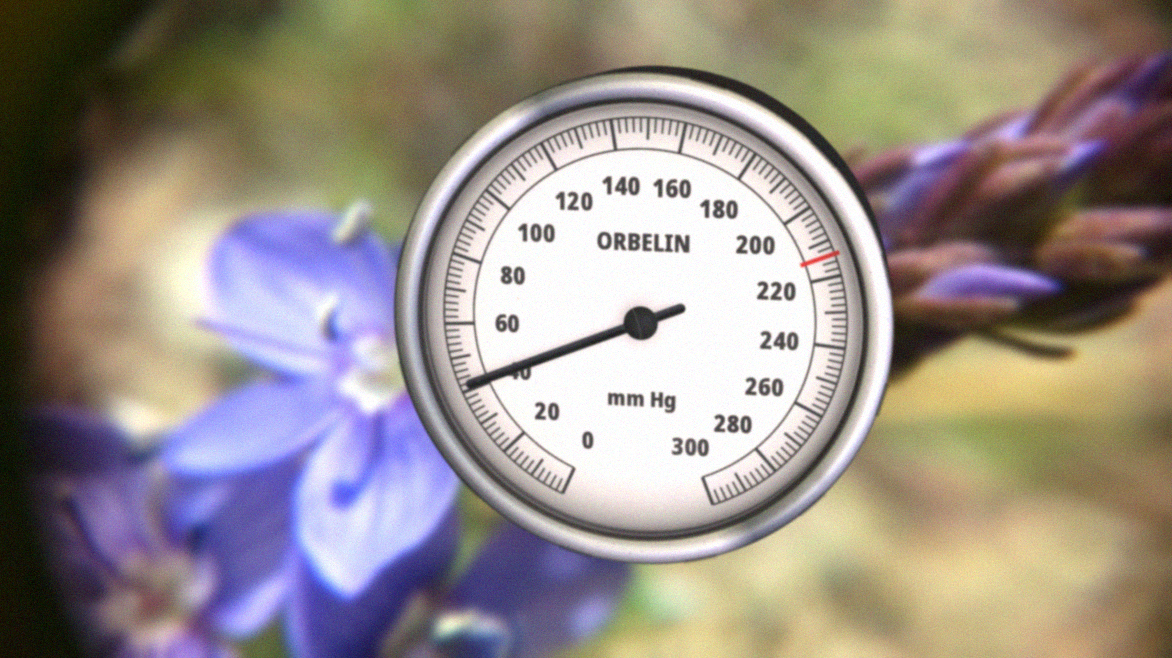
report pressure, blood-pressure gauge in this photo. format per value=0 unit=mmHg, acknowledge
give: value=42 unit=mmHg
